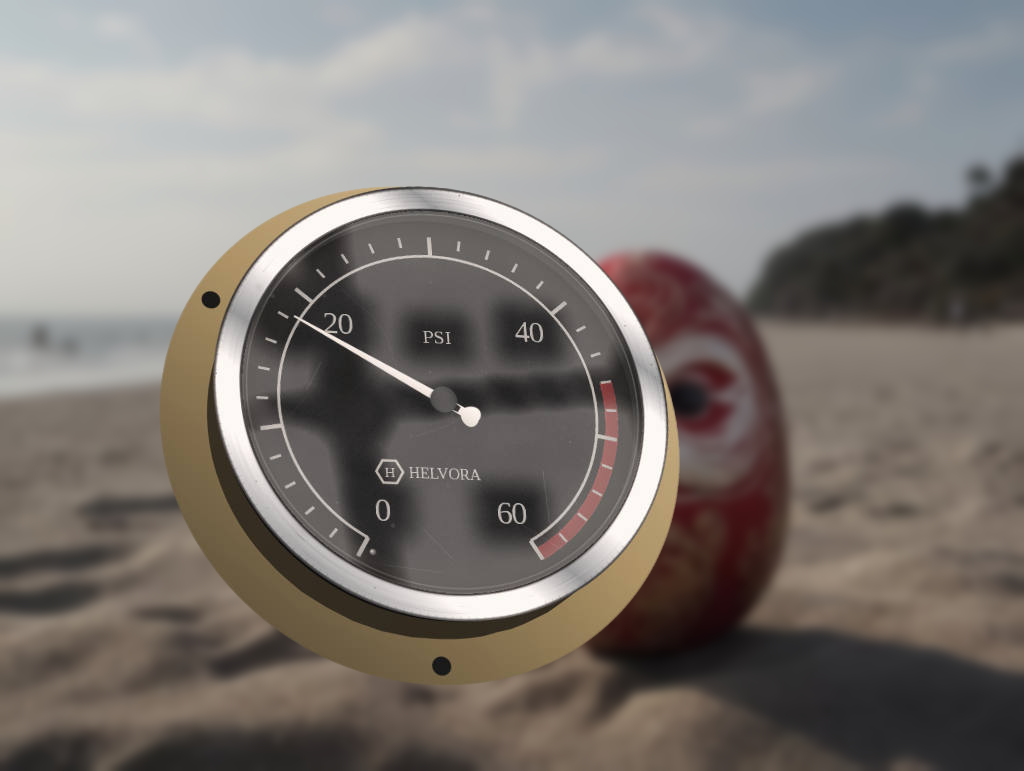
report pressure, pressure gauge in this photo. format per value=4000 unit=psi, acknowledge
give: value=18 unit=psi
